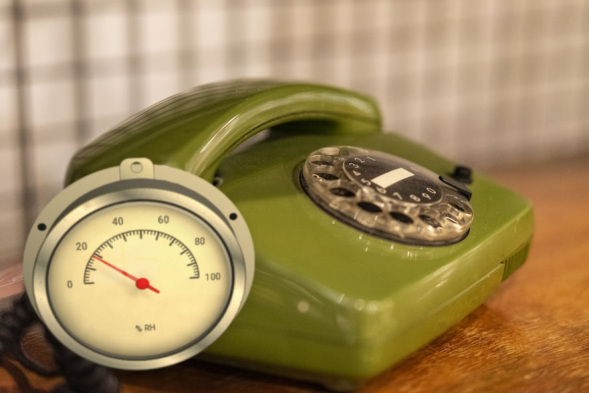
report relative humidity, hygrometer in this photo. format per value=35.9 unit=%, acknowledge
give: value=20 unit=%
